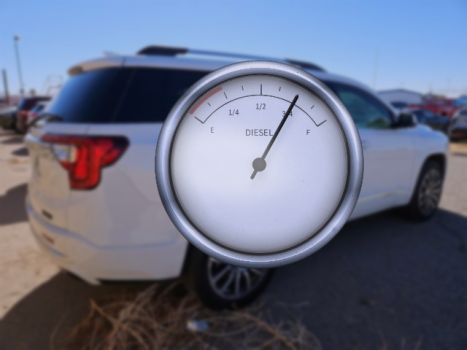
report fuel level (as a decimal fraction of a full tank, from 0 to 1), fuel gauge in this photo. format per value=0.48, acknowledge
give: value=0.75
